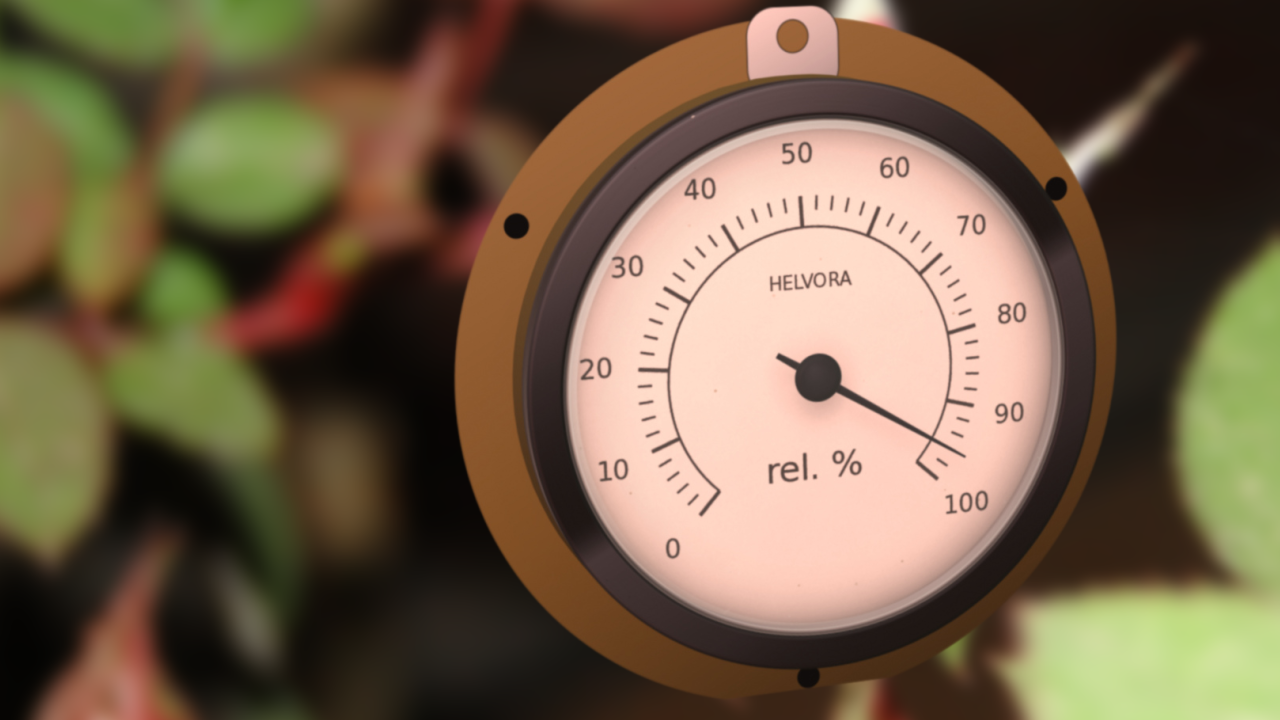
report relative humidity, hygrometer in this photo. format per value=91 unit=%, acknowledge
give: value=96 unit=%
